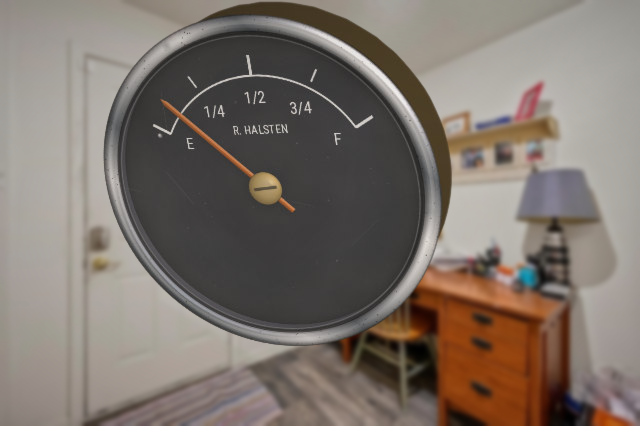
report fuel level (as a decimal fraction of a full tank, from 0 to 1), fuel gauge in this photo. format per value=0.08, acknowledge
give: value=0.125
